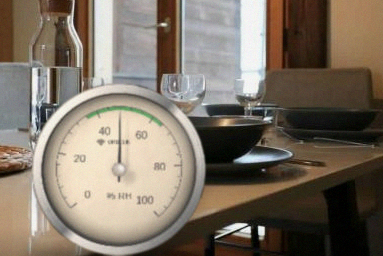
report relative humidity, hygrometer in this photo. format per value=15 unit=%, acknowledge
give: value=48 unit=%
